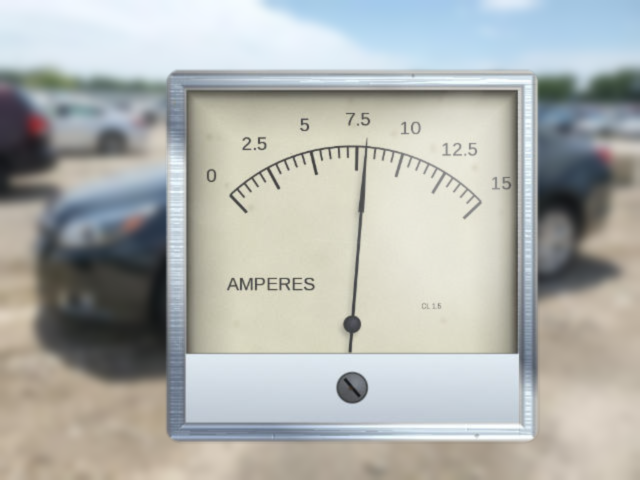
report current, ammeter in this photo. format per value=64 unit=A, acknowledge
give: value=8 unit=A
